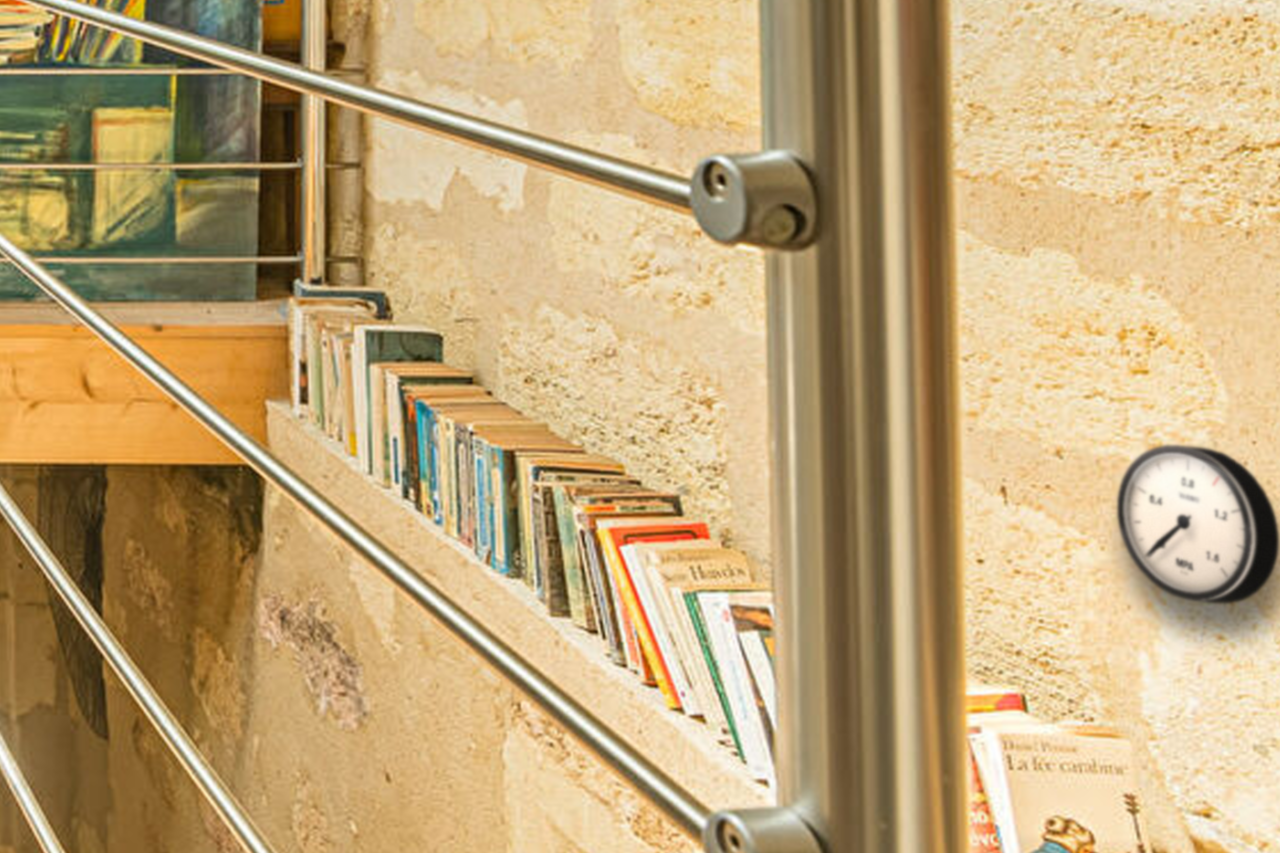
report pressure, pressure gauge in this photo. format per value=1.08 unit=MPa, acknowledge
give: value=0 unit=MPa
